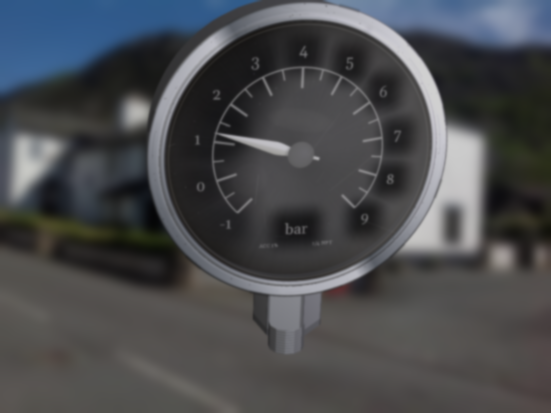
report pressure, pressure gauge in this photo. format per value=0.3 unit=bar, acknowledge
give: value=1.25 unit=bar
